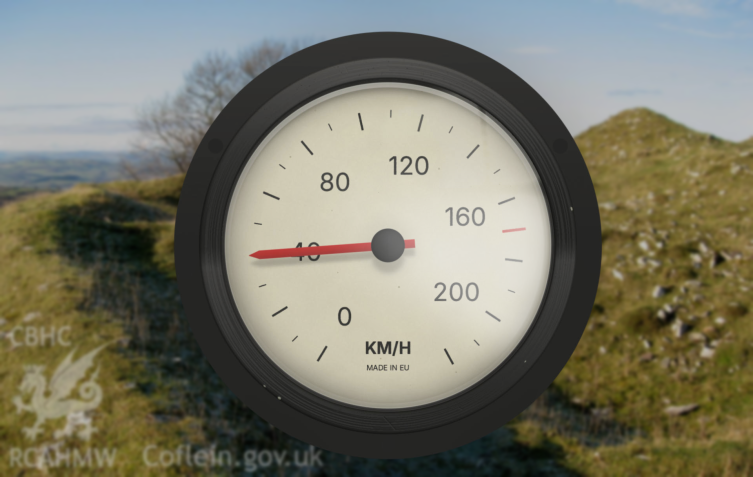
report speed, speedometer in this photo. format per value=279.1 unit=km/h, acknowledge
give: value=40 unit=km/h
